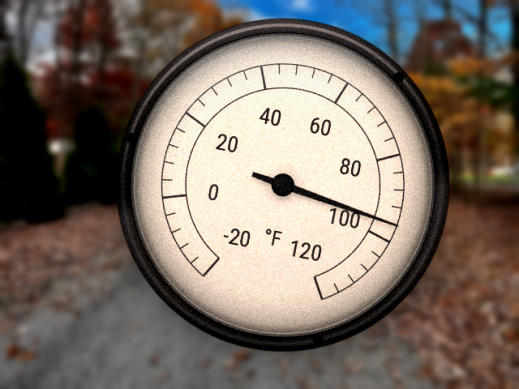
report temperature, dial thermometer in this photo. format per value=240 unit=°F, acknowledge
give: value=96 unit=°F
